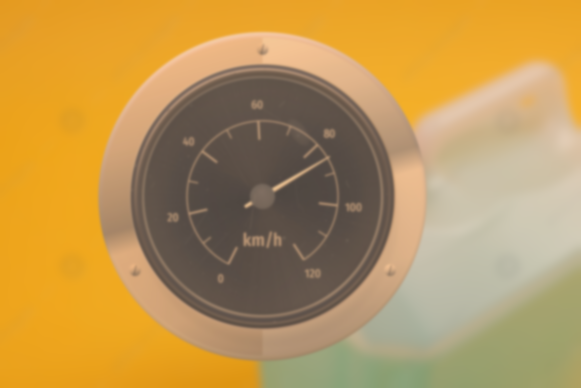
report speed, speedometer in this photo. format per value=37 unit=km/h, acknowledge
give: value=85 unit=km/h
